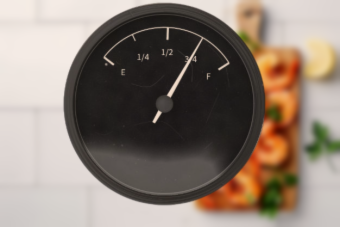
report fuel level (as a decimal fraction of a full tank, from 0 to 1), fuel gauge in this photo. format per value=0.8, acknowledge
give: value=0.75
